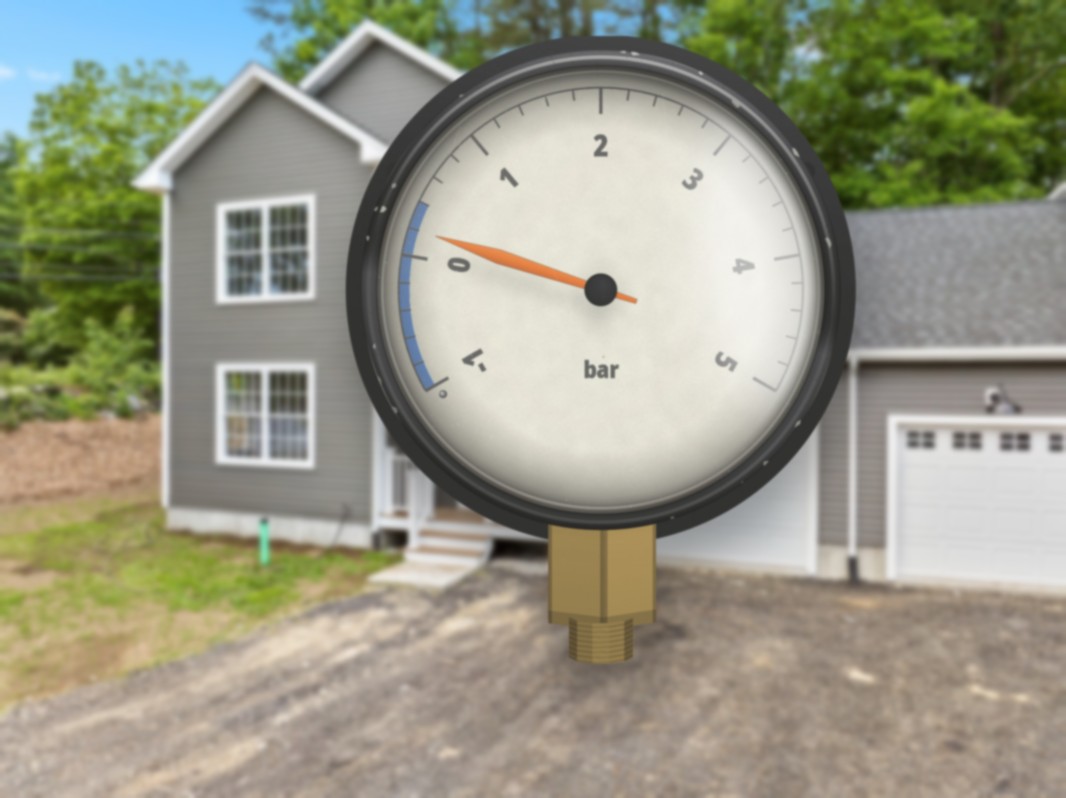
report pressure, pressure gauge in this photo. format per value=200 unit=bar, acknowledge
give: value=0.2 unit=bar
